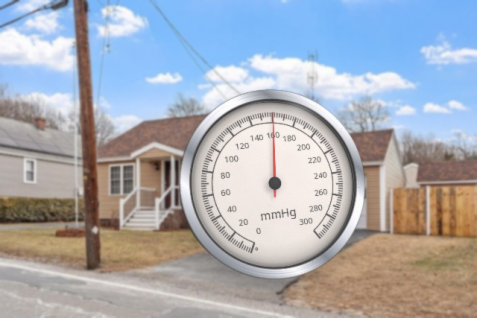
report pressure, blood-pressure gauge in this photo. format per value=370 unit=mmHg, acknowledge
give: value=160 unit=mmHg
